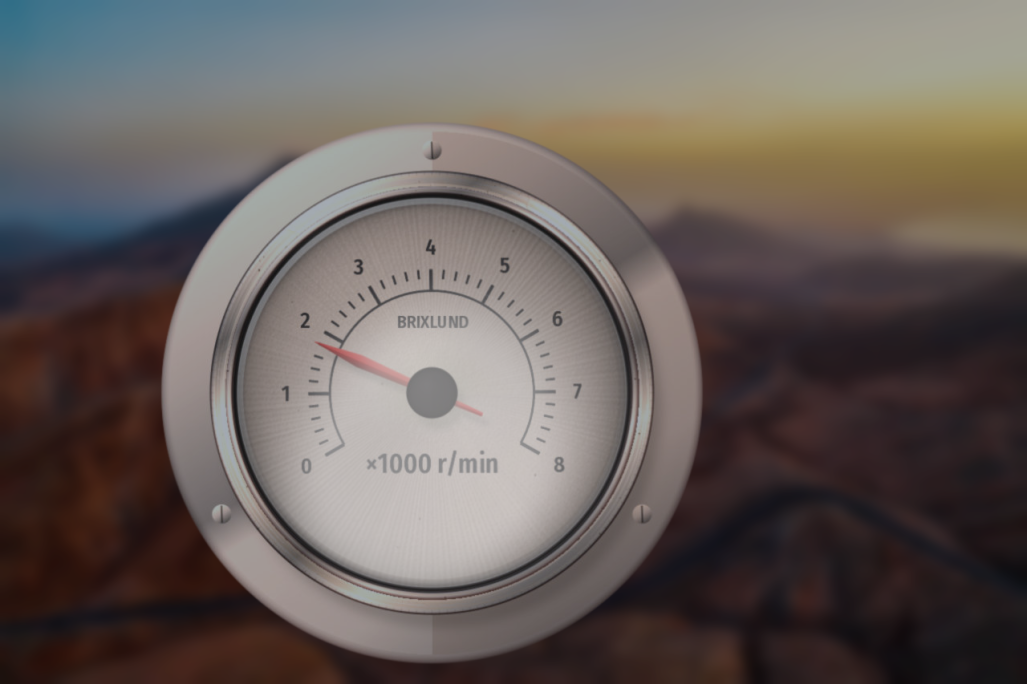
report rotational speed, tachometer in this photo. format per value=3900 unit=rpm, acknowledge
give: value=1800 unit=rpm
